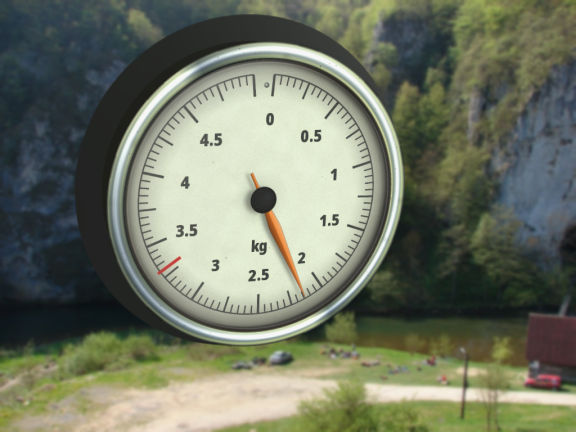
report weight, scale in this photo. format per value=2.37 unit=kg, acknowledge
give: value=2.15 unit=kg
